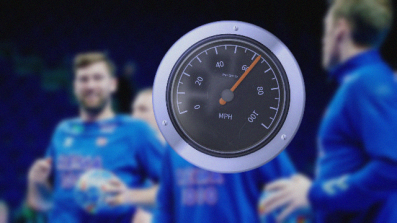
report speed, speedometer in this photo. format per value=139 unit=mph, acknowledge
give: value=62.5 unit=mph
